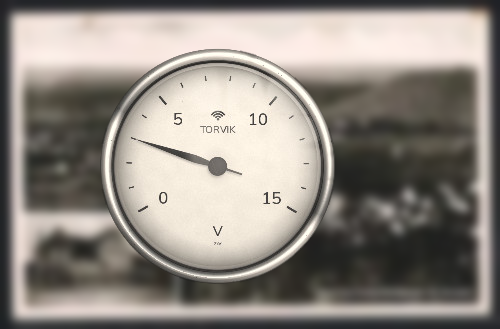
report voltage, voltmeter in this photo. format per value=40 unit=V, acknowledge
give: value=3 unit=V
